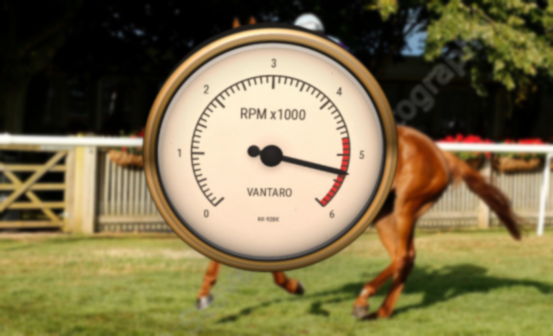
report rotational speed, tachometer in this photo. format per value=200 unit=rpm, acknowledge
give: value=5300 unit=rpm
